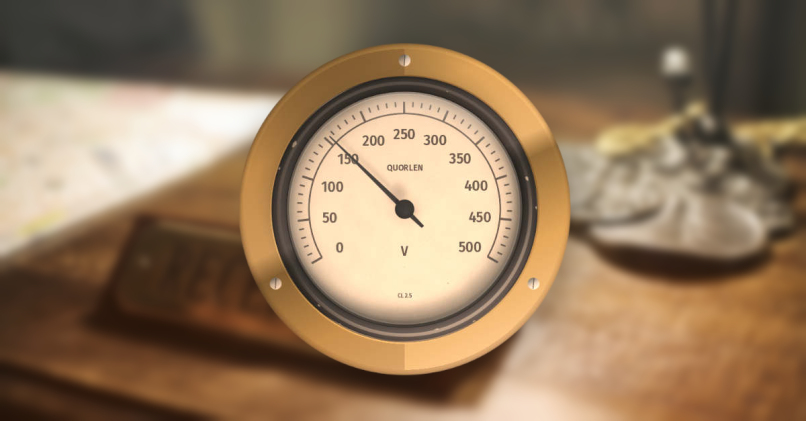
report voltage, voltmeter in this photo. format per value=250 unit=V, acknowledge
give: value=155 unit=V
